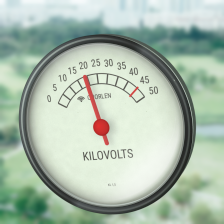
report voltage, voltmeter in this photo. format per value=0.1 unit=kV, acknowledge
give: value=20 unit=kV
